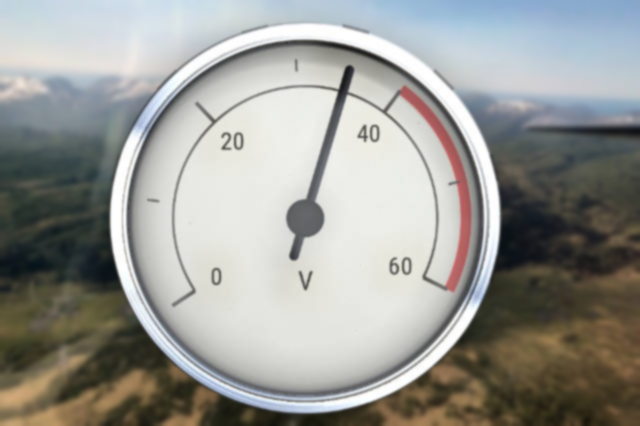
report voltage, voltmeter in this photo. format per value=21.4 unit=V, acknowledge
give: value=35 unit=V
